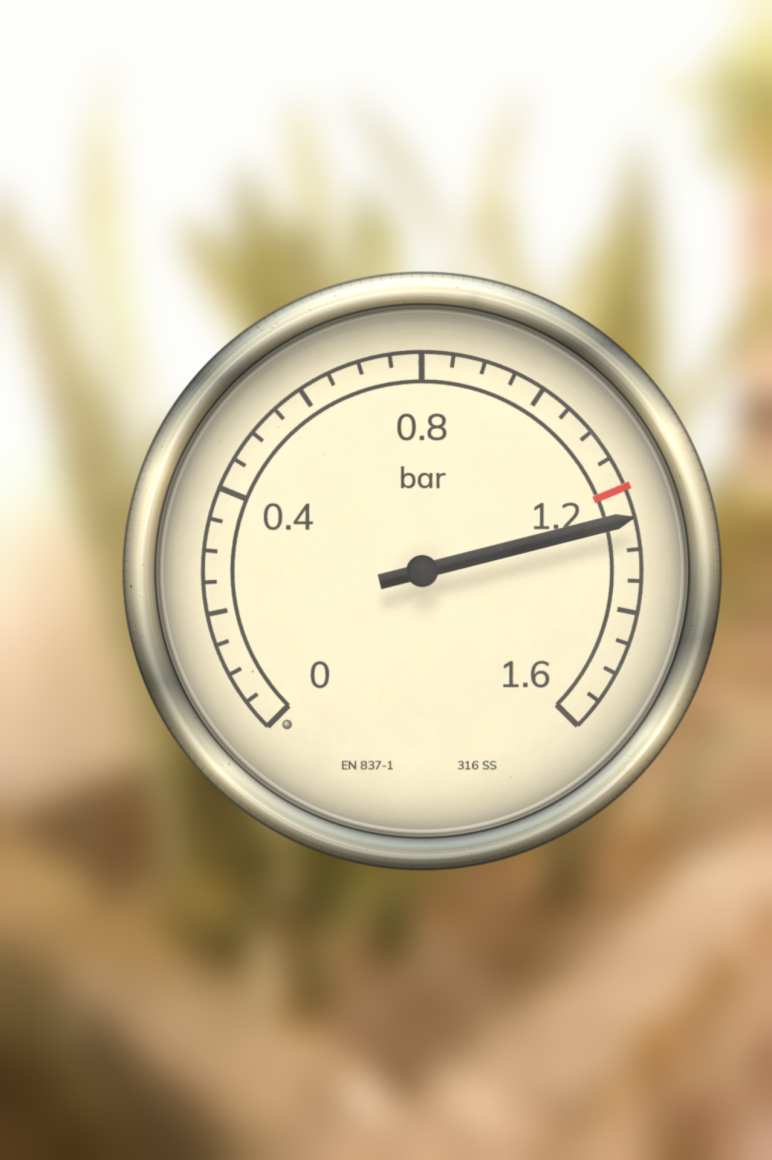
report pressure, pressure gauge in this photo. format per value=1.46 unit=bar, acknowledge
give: value=1.25 unit=bar
